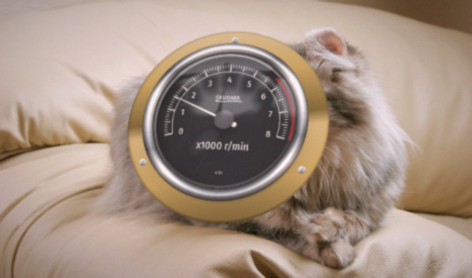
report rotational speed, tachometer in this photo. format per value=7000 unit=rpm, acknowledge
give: value=1500 unit=rpm
